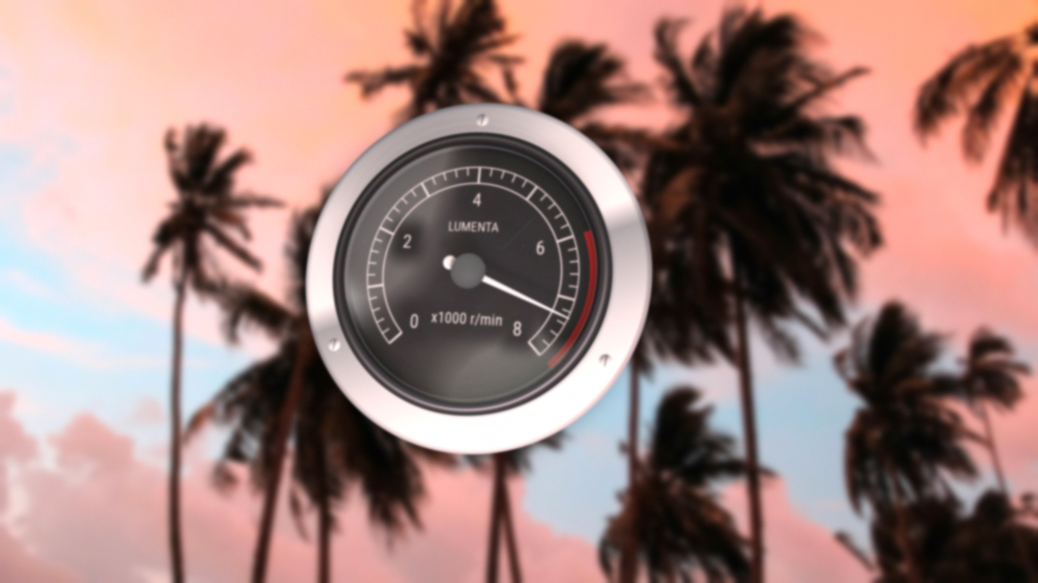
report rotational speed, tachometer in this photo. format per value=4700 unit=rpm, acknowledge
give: value=7300 unit=rpm
